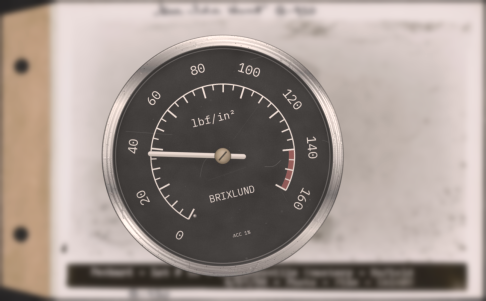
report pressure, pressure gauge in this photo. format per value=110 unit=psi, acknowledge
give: value=37.5 unit=psi
